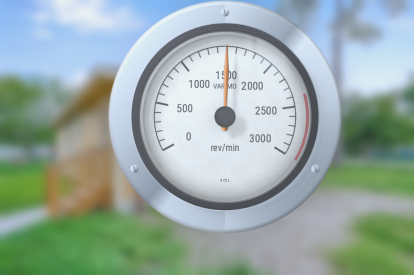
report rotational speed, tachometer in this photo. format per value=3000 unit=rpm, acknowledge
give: value=1500 unit=rpm
